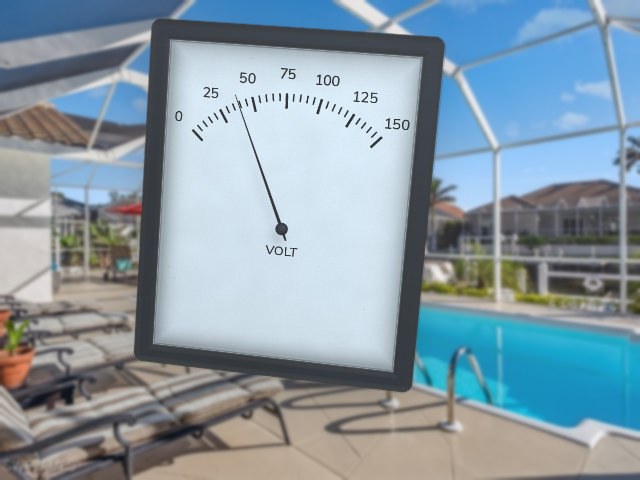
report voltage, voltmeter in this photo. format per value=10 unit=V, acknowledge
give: value=40 unit=V
